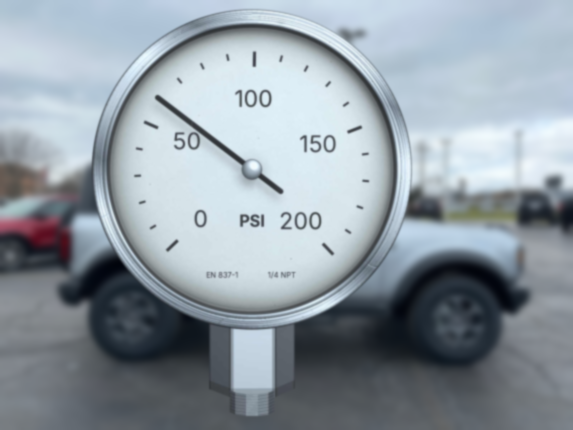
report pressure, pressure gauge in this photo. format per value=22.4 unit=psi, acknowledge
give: value=60 unit=psi
